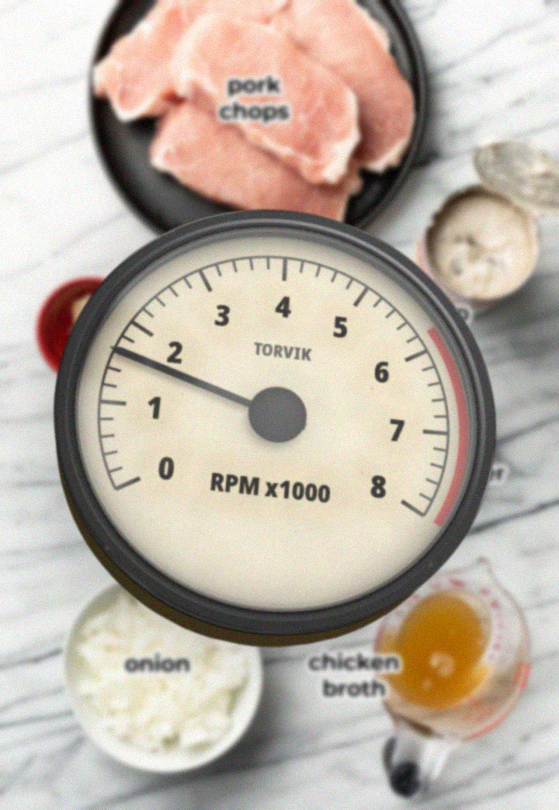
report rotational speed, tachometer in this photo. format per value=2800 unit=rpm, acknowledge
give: value=1600 unit=rpm
